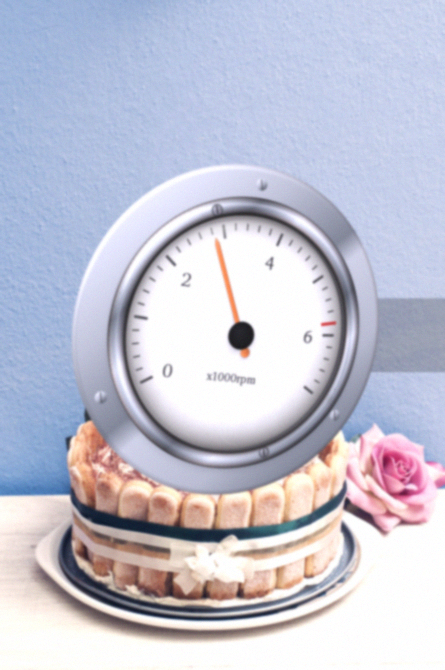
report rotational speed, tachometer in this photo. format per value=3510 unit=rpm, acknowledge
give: value=2800 unit=rpm
